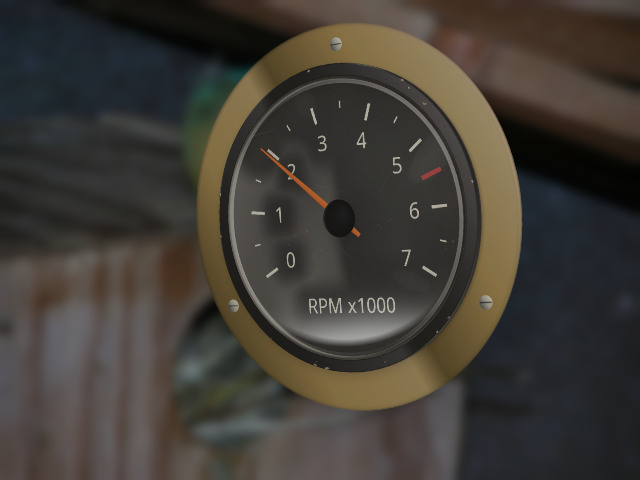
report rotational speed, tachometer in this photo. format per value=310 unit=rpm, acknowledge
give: value=2000 unit=rpm
